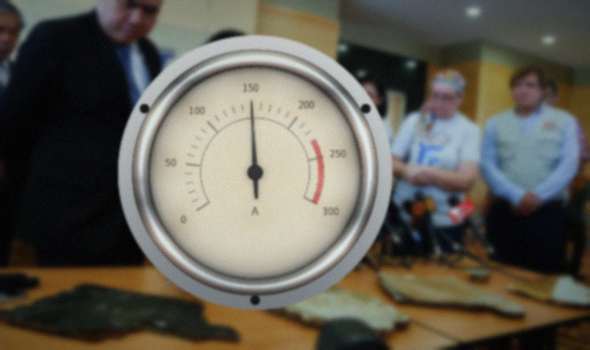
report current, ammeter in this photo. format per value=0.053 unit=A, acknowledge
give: value=150 unit=A
